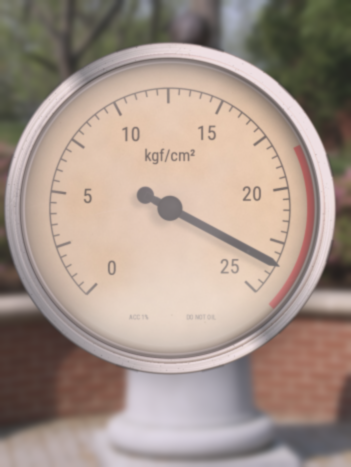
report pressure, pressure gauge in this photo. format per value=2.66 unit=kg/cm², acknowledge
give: value=23.5 unit=kg/cm²
